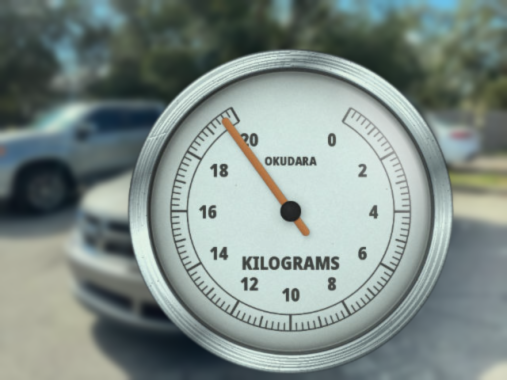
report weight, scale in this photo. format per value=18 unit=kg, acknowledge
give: value=19.6 unit=kg
